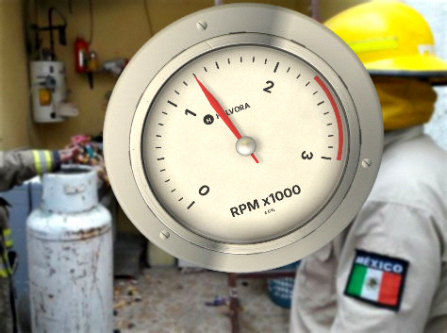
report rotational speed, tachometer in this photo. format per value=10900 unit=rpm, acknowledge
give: value=1300 unit=rpm
